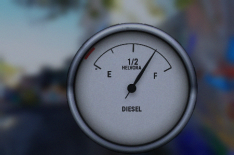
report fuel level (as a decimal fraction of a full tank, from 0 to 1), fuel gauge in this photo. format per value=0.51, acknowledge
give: value=0.75
